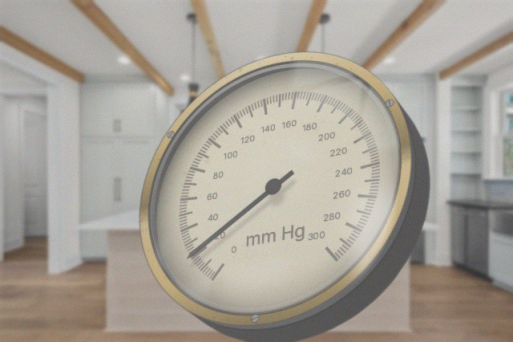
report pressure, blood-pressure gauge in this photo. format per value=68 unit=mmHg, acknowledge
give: value=20 unit=mmHg
